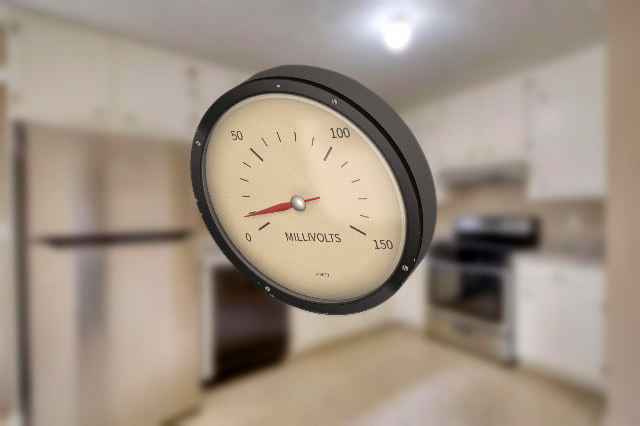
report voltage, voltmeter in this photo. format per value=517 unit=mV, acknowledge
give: value=10 unit=mV
